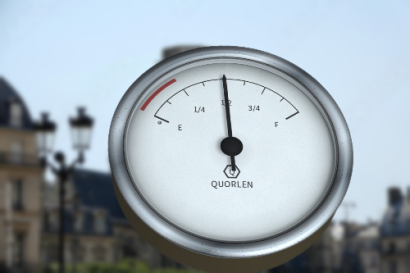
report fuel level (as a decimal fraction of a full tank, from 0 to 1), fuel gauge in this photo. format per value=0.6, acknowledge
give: value=0.5
